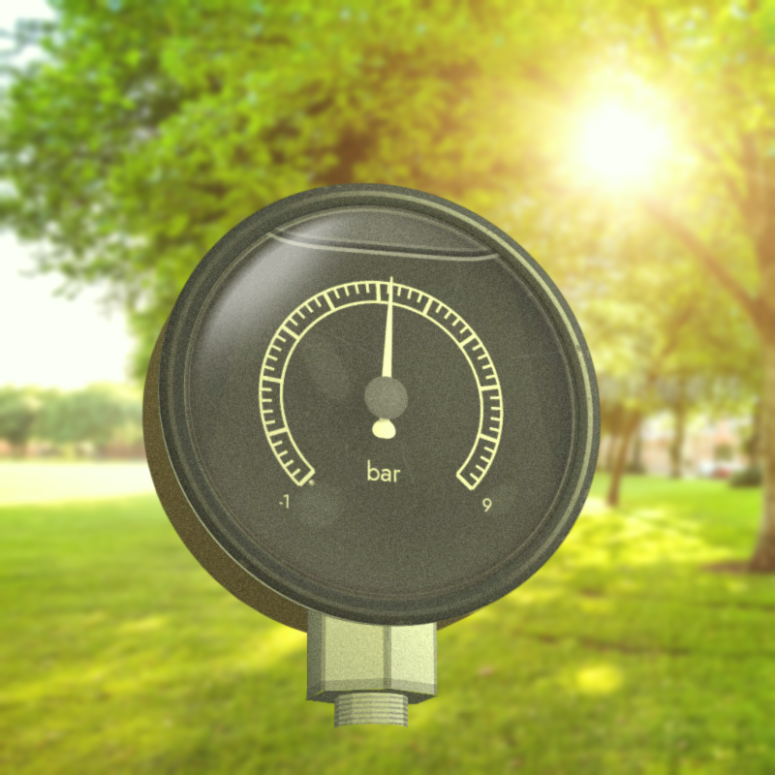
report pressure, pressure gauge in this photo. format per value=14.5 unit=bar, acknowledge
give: value=4.2 unit=bar
